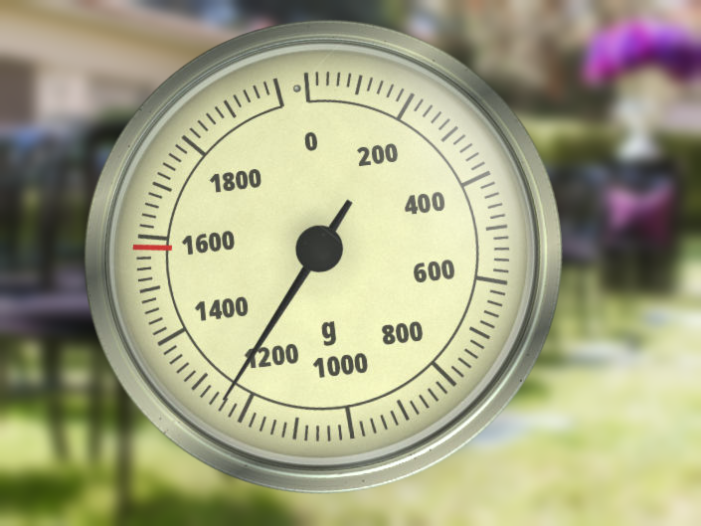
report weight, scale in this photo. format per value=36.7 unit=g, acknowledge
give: value=1240 unit=g
